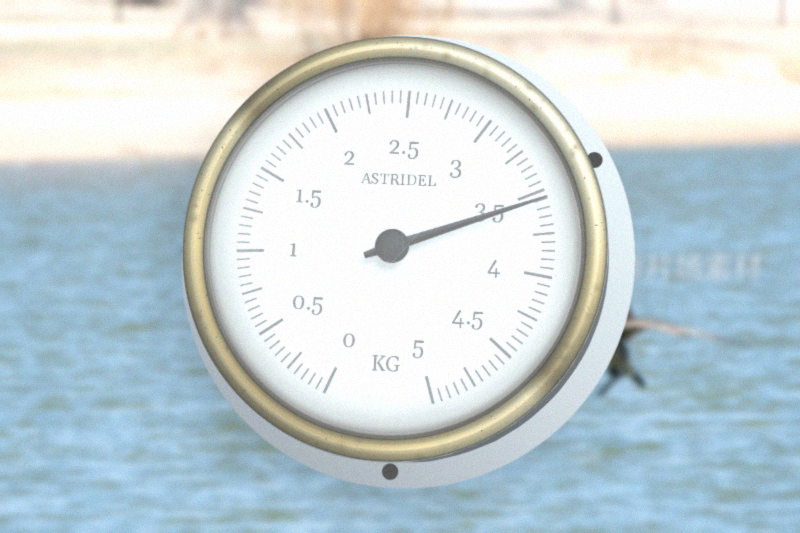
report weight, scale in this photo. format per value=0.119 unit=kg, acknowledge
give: value=3.55 unit=kg
